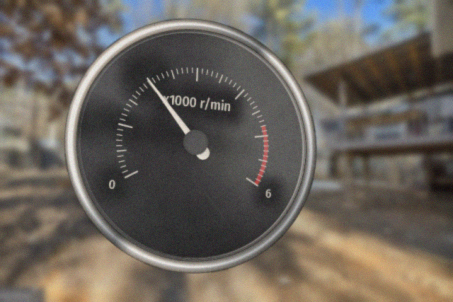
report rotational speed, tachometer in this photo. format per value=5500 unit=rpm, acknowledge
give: value=2000 unit=rpm
